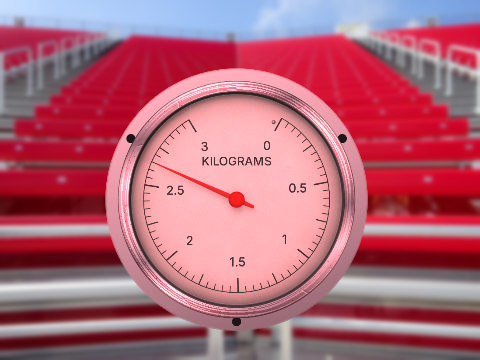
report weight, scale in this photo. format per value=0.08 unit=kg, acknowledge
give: value=2.65 unit=kg
